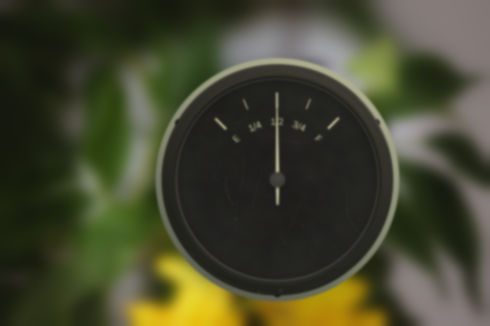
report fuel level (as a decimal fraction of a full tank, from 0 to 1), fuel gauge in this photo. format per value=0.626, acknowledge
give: value=0.5
